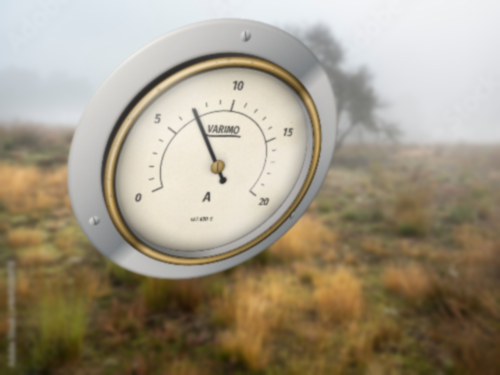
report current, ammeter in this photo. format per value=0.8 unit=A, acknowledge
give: value=7 unit=A
